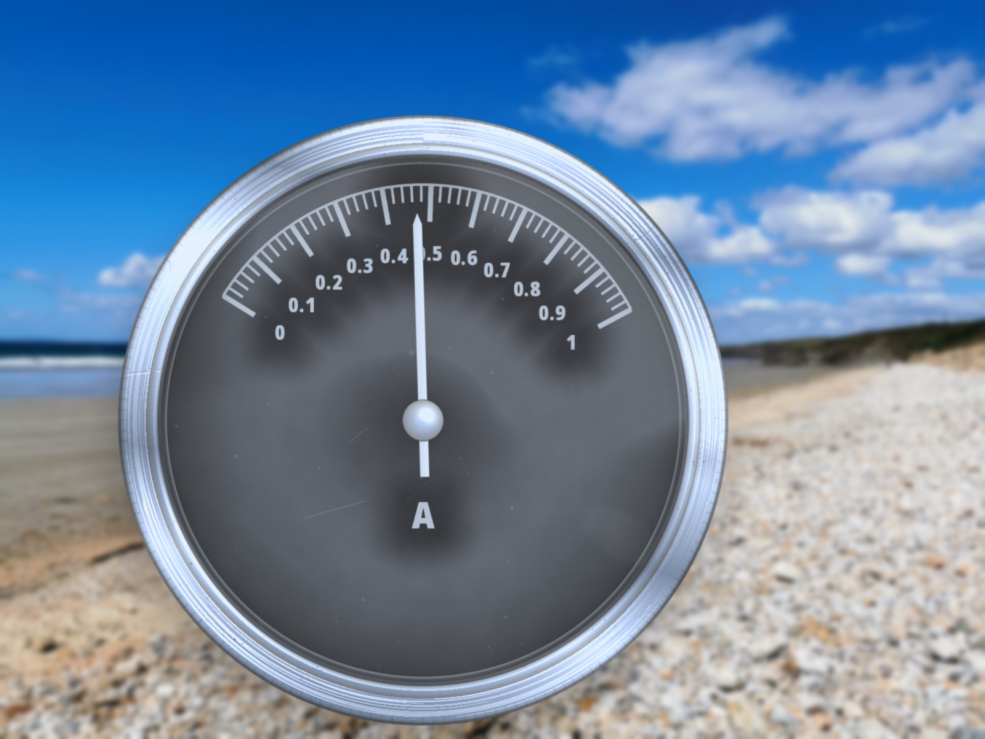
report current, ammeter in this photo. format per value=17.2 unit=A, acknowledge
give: value=0.47 unit=A
